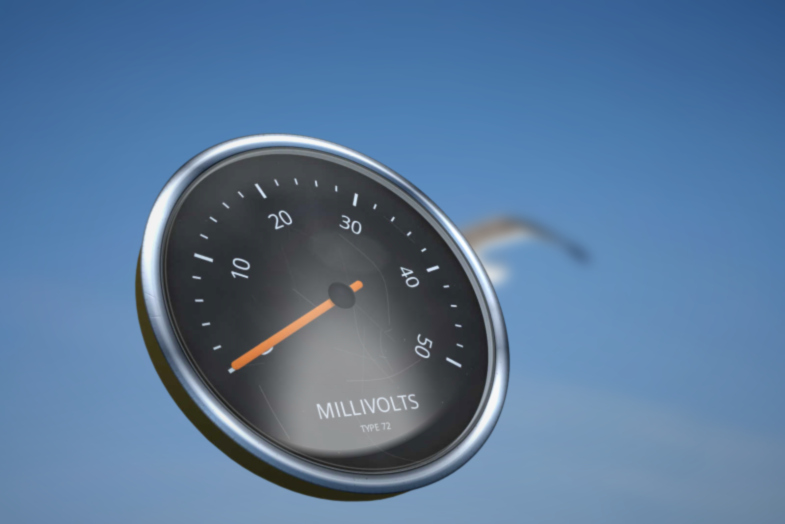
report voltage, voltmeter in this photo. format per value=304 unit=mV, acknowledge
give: value=0 unit=mV
